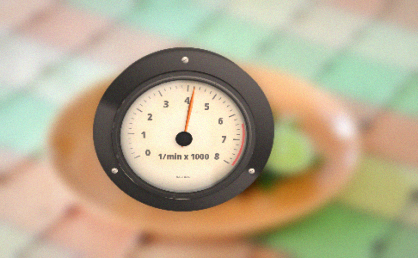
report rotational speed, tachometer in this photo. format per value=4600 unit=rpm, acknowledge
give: value=4200 unit=rpm
